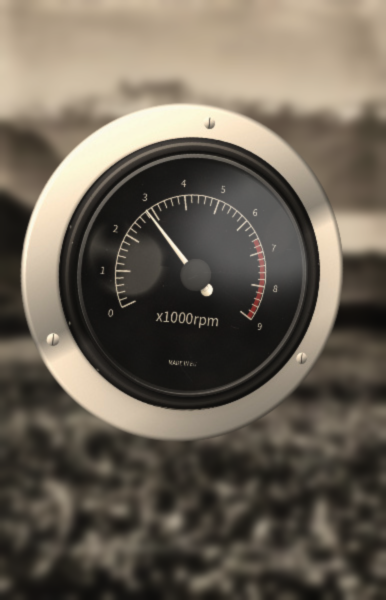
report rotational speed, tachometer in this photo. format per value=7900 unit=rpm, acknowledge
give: value=2800 unit=rpm
